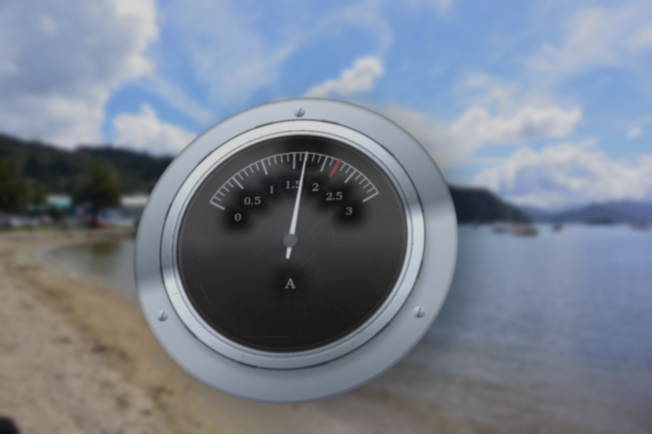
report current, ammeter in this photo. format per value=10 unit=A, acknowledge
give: value=1.7 unit=A
